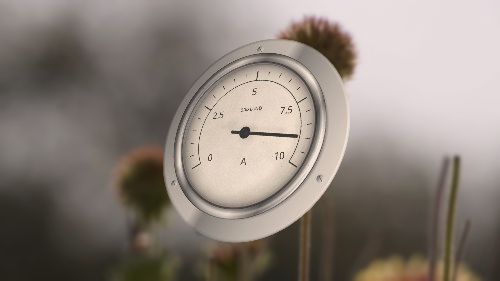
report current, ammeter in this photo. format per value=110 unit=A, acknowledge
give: value=9 unit=A
